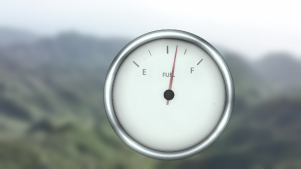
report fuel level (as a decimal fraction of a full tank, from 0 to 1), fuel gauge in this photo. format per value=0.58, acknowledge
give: value=0.625
